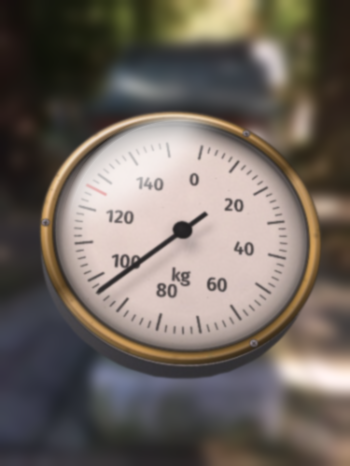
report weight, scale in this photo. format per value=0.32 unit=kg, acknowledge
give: value=96 unit=kg
